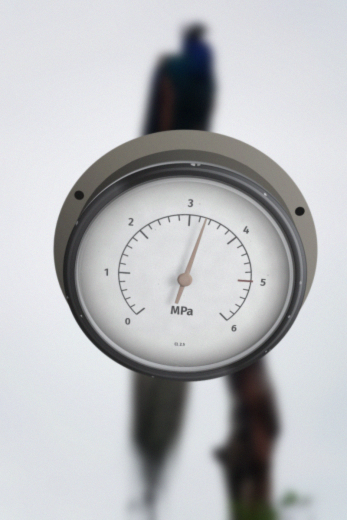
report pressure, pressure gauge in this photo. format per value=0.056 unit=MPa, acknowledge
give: value=3.3 unit=MPa
